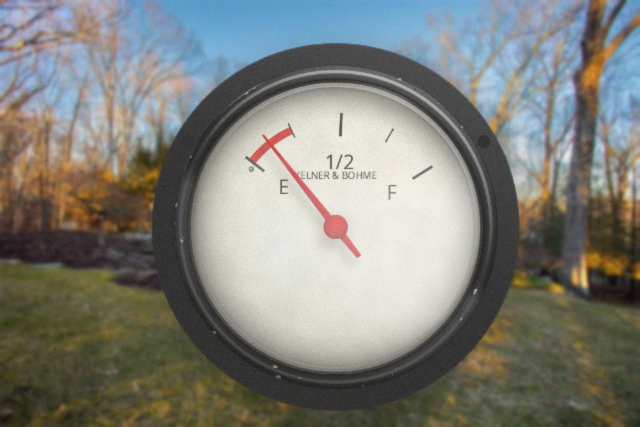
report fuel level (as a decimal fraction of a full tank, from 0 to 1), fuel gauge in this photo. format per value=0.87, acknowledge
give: value=0.125
